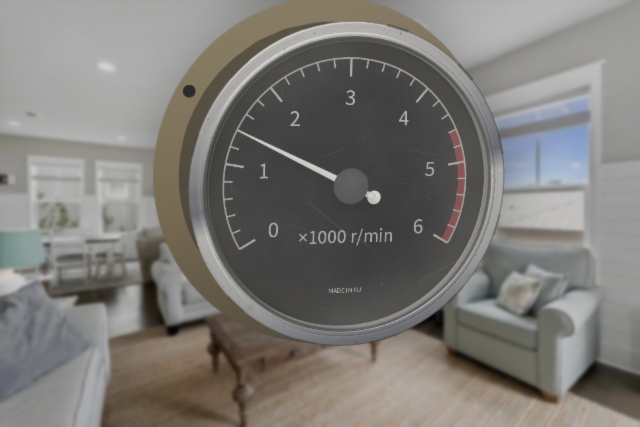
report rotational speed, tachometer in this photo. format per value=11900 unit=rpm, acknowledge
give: value=1400 unit=rpm
